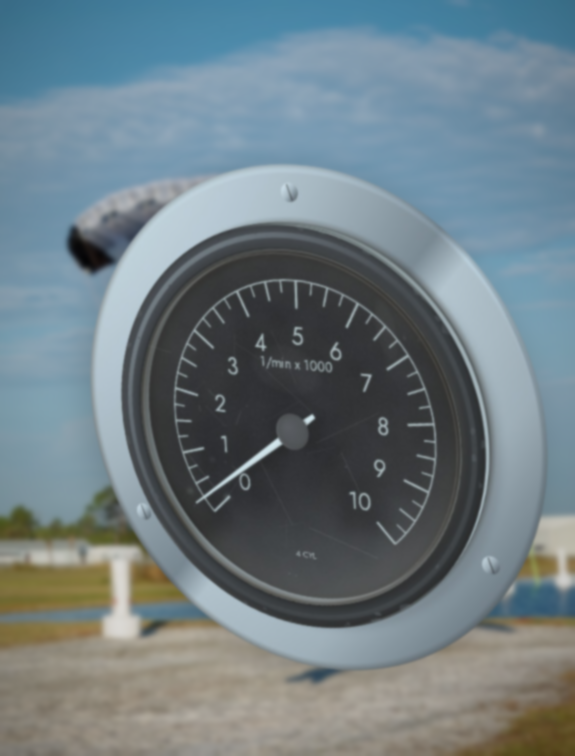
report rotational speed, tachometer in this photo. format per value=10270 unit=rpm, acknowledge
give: value=250 unit=rpm
